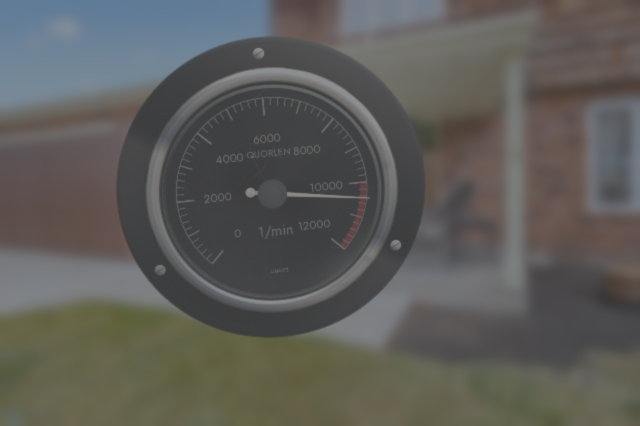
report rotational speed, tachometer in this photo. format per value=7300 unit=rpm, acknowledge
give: value=10400 unit=rpm
